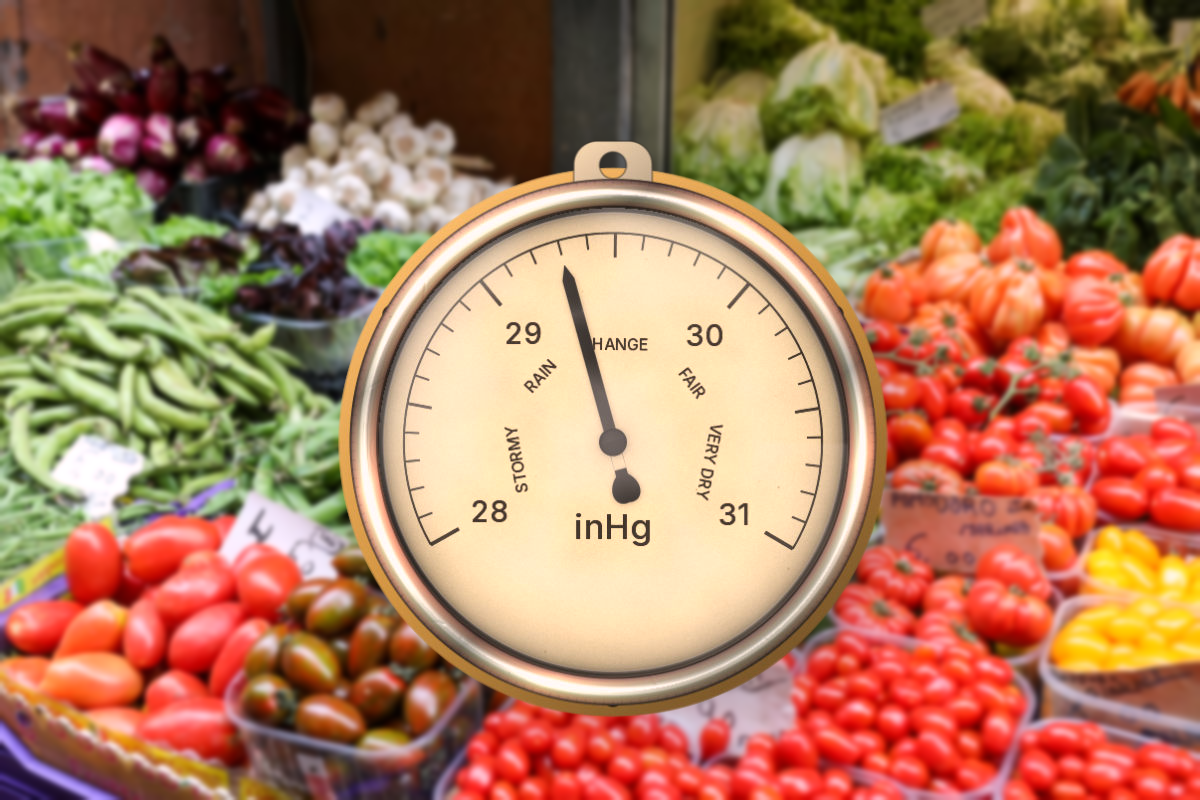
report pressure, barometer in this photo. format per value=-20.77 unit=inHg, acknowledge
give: value=29.3 unit=inHg
